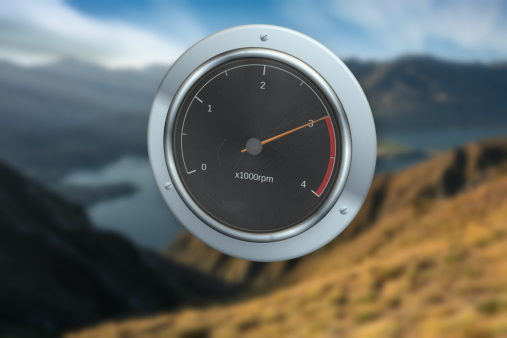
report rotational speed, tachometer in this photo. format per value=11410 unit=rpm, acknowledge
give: value=3000 unit=rpm
